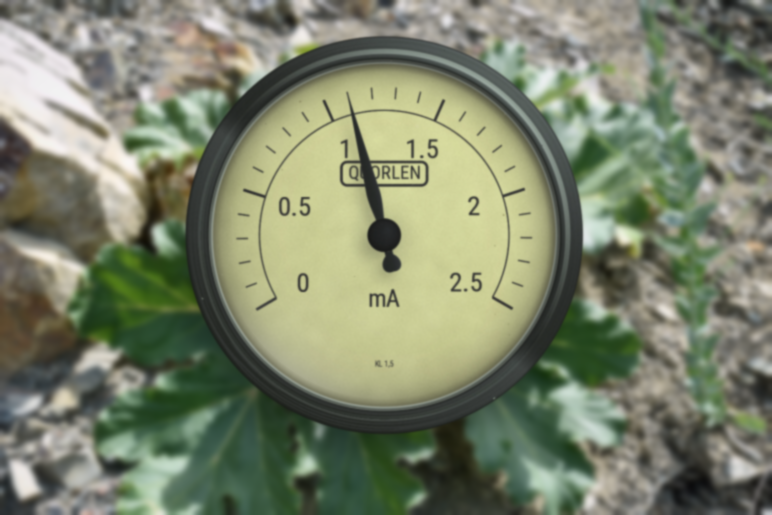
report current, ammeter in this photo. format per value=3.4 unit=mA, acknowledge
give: value=1.1 unit=mA
